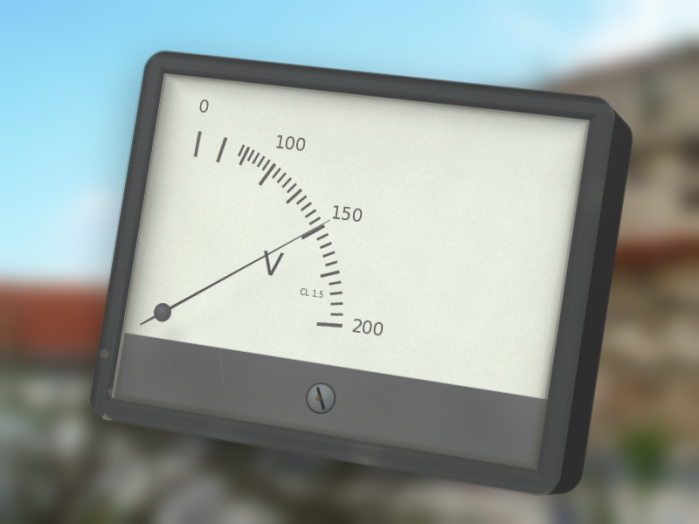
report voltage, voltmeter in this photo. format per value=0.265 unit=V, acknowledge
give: value=150 unit=V
